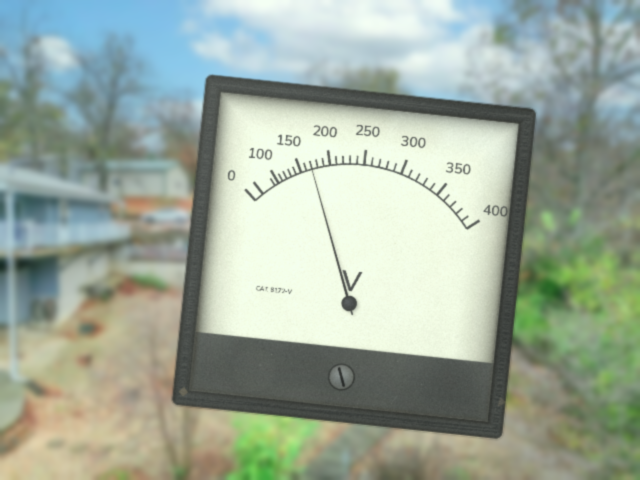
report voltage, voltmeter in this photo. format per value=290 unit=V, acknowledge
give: value=170 unit=V
